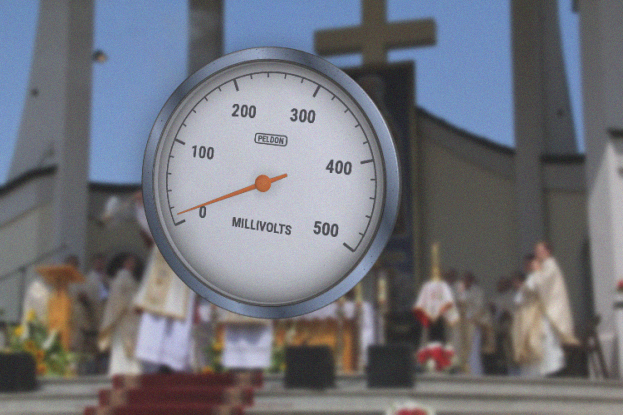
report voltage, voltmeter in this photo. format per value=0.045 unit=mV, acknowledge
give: value=10 unit=mV
